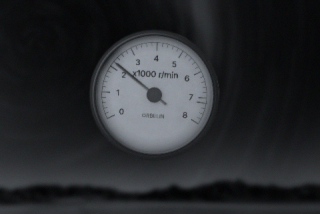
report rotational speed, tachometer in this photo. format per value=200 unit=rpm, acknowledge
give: value=2200 unit=rpm
